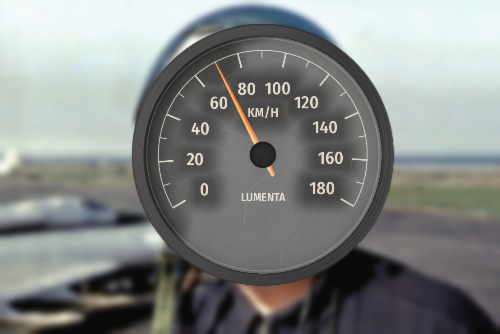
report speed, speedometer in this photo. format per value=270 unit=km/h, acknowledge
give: value=70 unit=km/h
